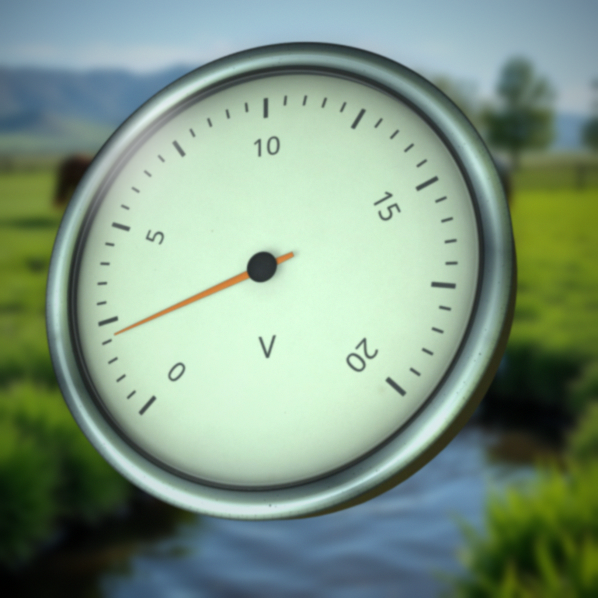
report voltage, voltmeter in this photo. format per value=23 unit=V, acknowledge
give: value=2 unit=V
